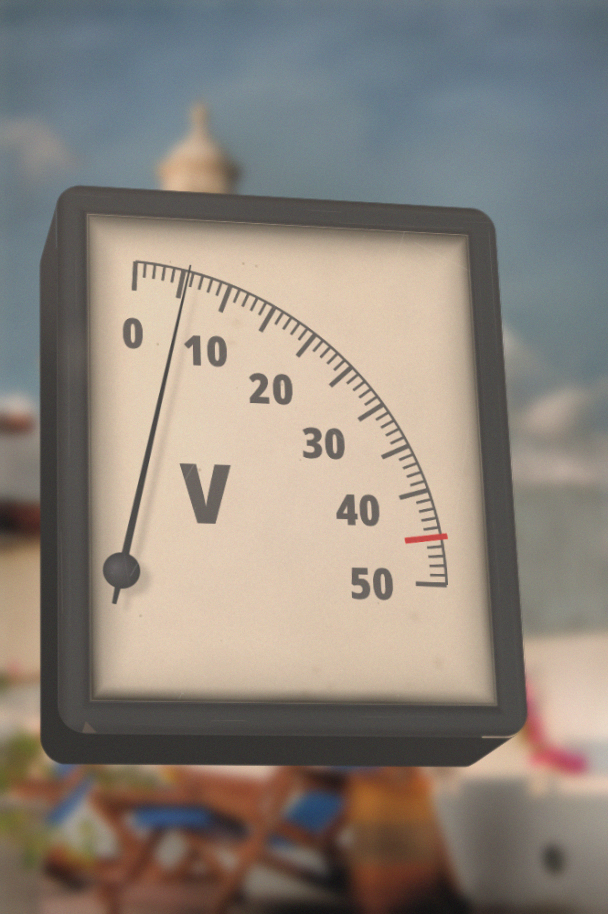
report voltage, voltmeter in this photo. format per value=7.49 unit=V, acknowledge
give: value=5.5 unit=V
